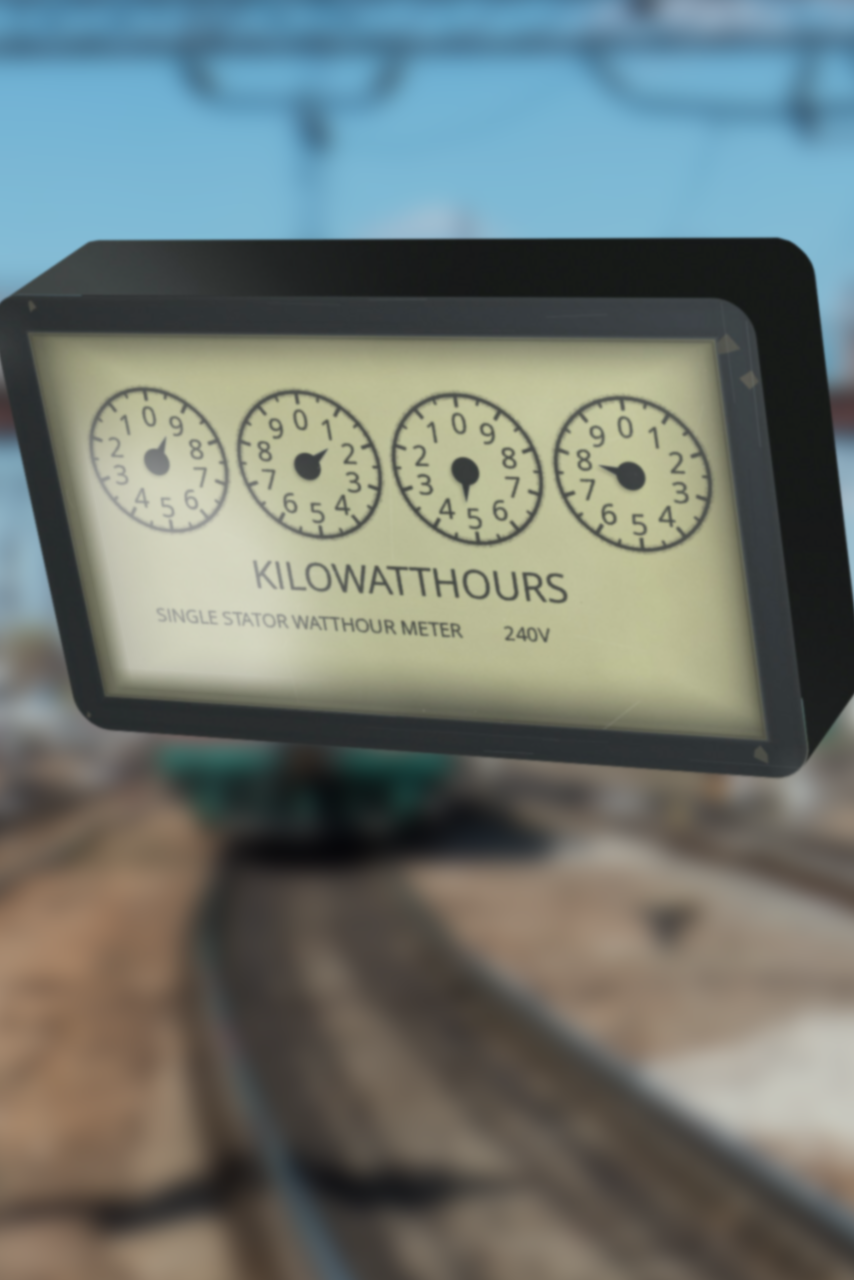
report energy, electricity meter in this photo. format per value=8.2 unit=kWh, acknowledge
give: value=9148 unit=kWh
